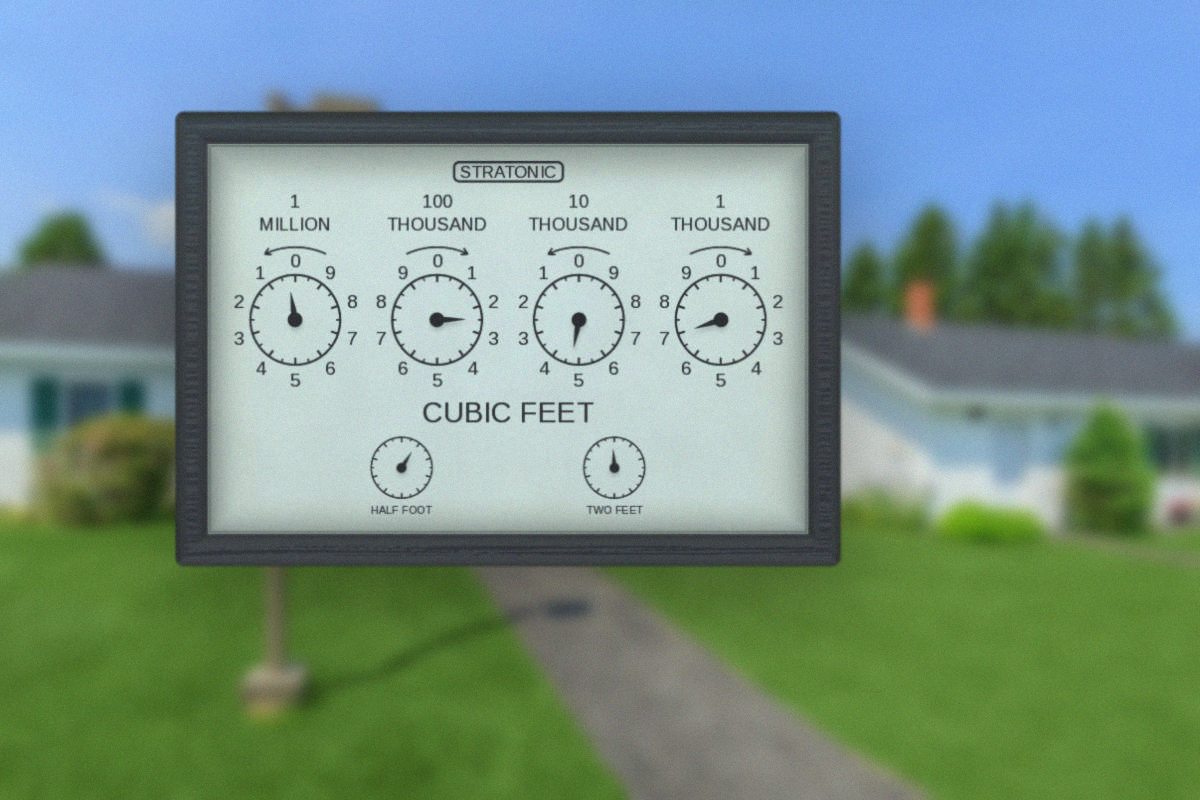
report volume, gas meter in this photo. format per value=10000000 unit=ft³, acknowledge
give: value=24700 unit=ft³
